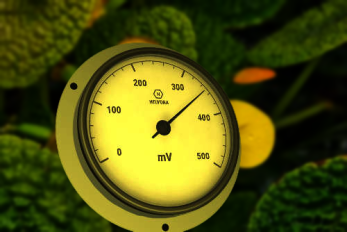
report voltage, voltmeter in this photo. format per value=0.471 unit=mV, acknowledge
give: value=350 unit=mV
